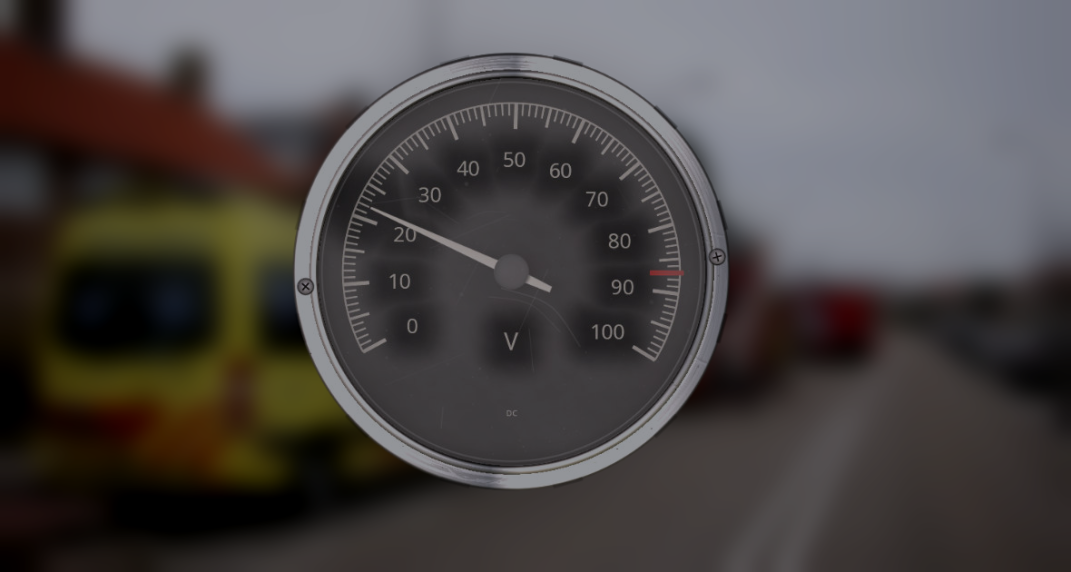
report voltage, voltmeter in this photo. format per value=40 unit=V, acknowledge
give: value=22 unit=V
